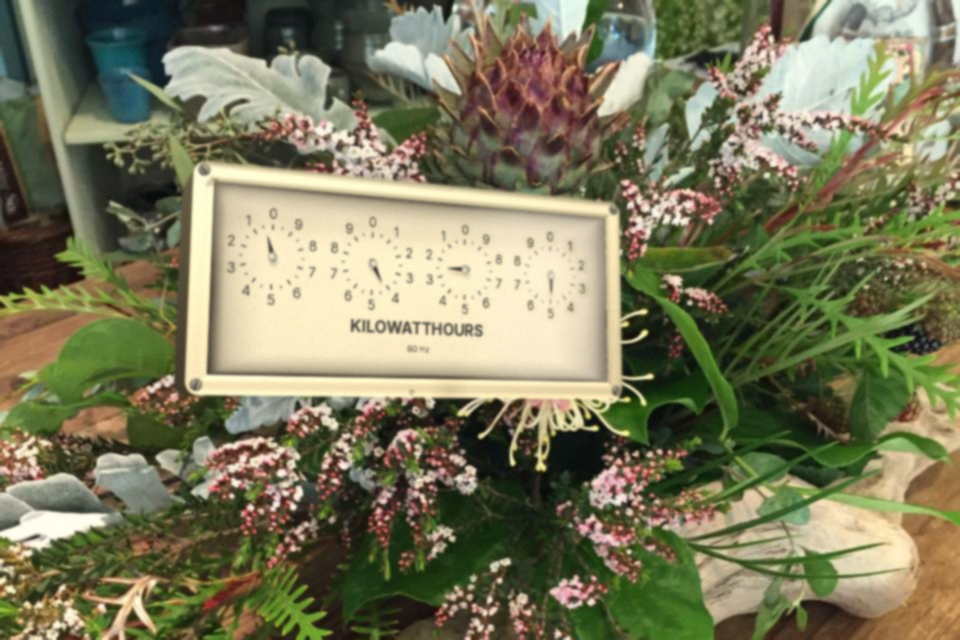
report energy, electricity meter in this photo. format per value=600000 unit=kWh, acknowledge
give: value=425 unit=kWh
